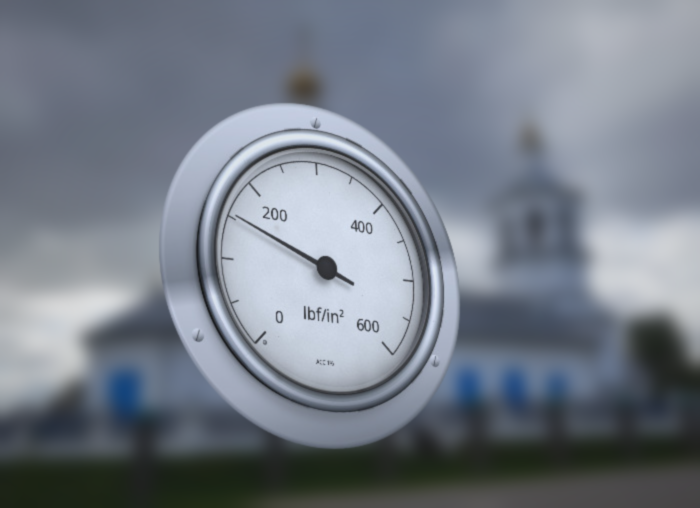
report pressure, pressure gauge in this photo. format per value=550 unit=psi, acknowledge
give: value=150 unit=psi
